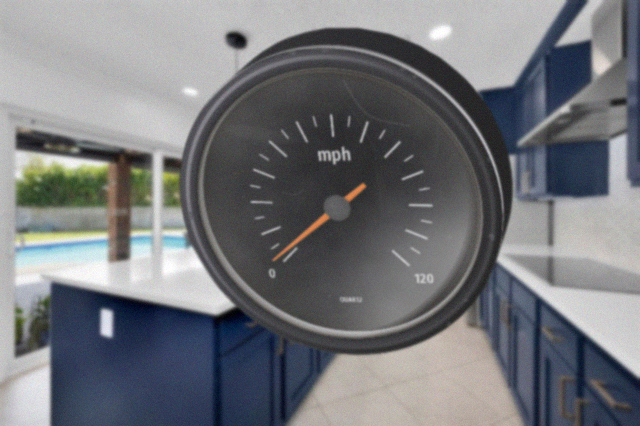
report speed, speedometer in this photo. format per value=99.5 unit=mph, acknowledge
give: value=2.5 unit=mph
